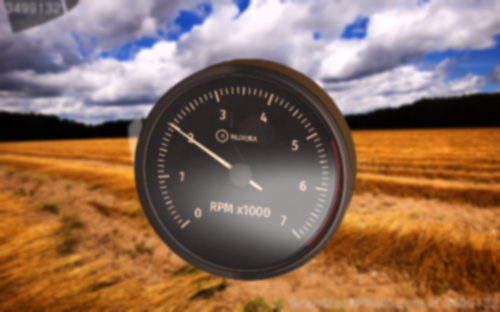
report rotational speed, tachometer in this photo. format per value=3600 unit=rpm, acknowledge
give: value=2000 unit=rpm
